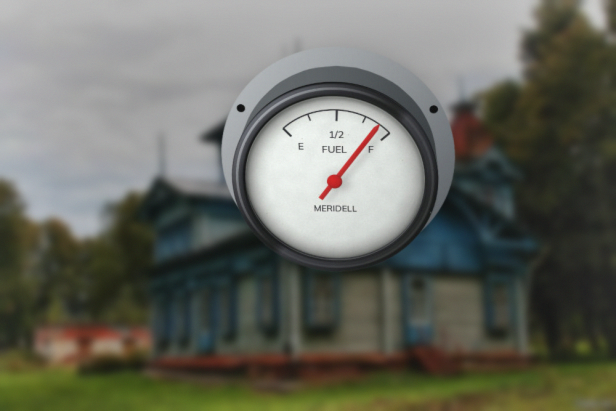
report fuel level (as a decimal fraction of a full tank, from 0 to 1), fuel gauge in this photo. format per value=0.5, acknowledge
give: value=0.875
